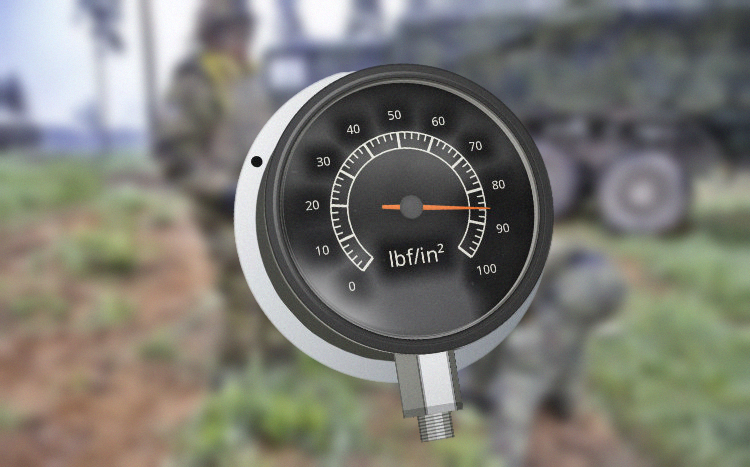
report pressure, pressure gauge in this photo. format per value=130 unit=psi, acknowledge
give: value=86 unit=psi
